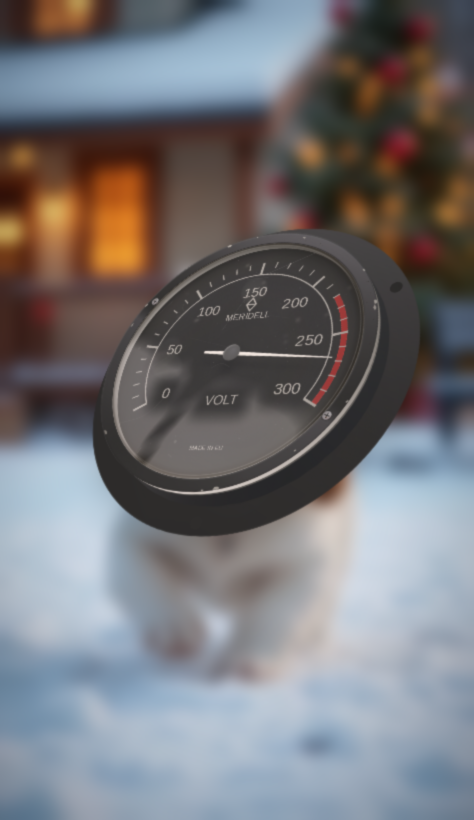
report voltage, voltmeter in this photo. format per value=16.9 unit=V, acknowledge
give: value=270 unit=V
